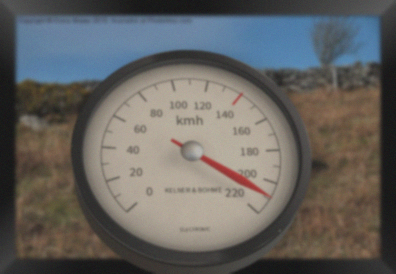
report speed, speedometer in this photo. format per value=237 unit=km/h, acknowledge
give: value=210 unit=km/h
